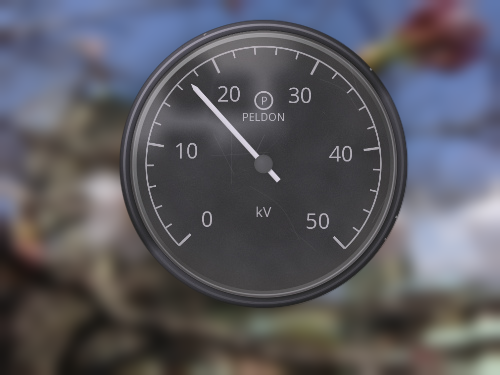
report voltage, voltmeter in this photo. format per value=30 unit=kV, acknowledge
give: value=17 unit=kV
